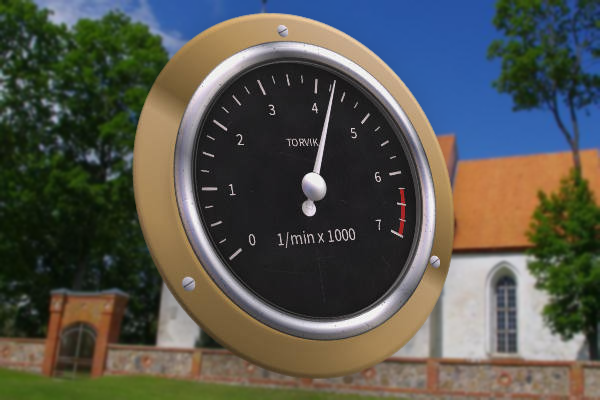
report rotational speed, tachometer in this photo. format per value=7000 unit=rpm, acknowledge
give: value=4250 unit=rpm
